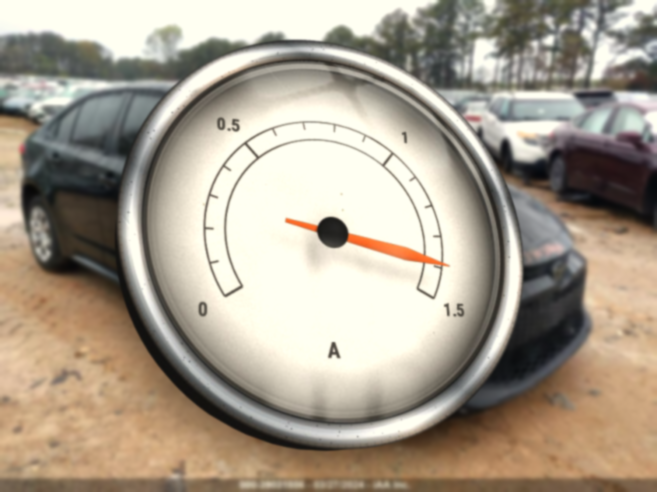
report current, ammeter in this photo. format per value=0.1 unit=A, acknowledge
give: value=1.4 unit=A
